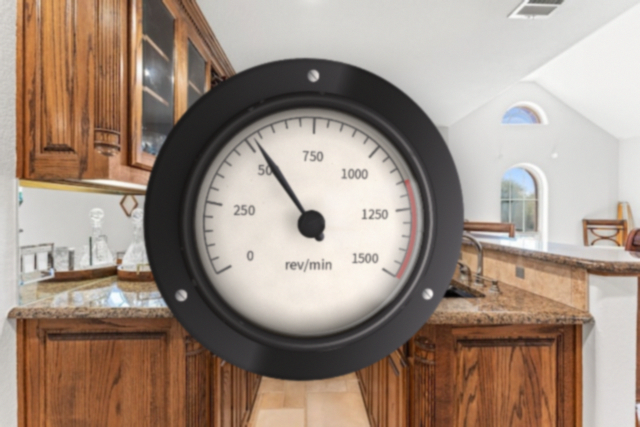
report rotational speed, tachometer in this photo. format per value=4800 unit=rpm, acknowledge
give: value=525 unit=rpm
